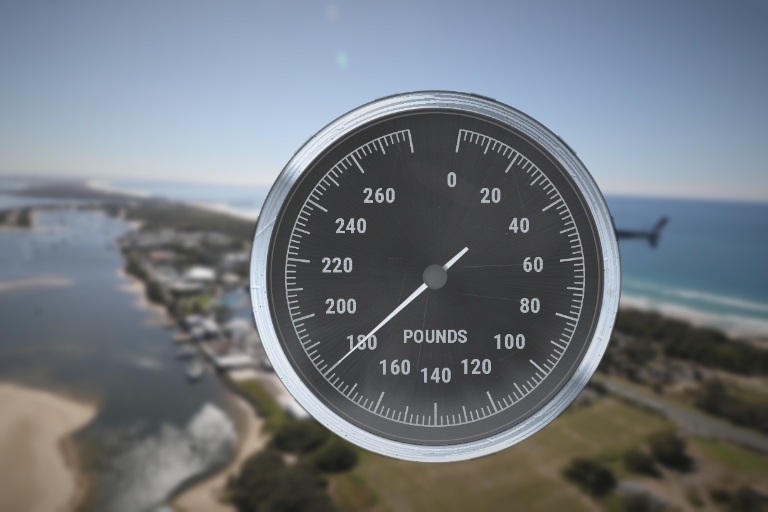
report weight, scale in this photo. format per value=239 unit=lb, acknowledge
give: value=180 unit=lb
